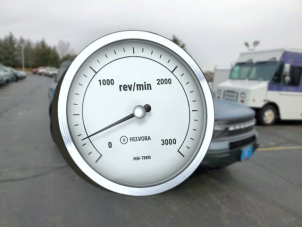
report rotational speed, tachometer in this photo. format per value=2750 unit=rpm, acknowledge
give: value=250 unit=rpm
